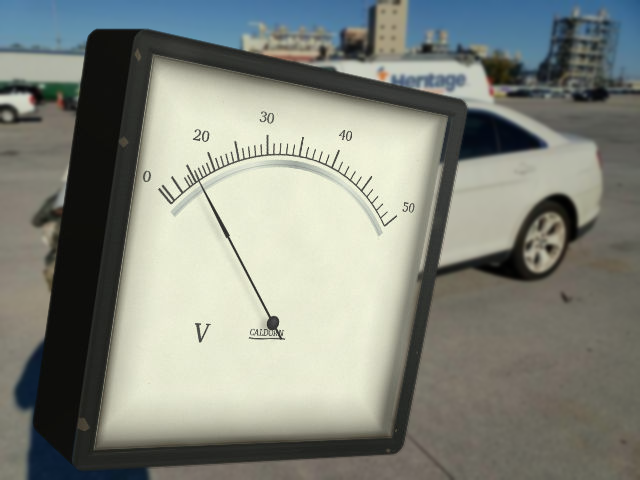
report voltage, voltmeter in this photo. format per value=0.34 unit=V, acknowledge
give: value=15 unit=V
